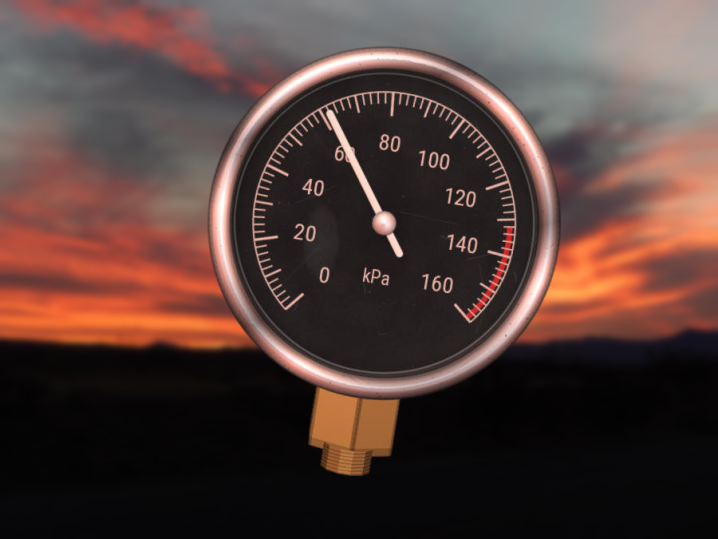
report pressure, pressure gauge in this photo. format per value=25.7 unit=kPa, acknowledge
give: value=62 unit=kPa
